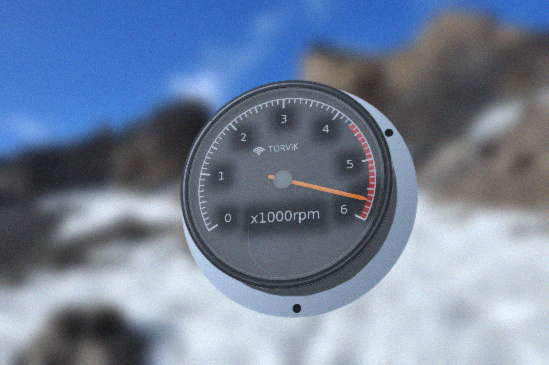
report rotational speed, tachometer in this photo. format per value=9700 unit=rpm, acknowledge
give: value=5700 unit=rpm
